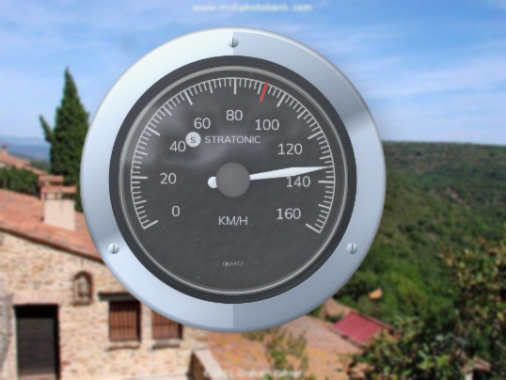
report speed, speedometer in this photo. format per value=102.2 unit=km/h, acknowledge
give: value=134 unit=km/h
